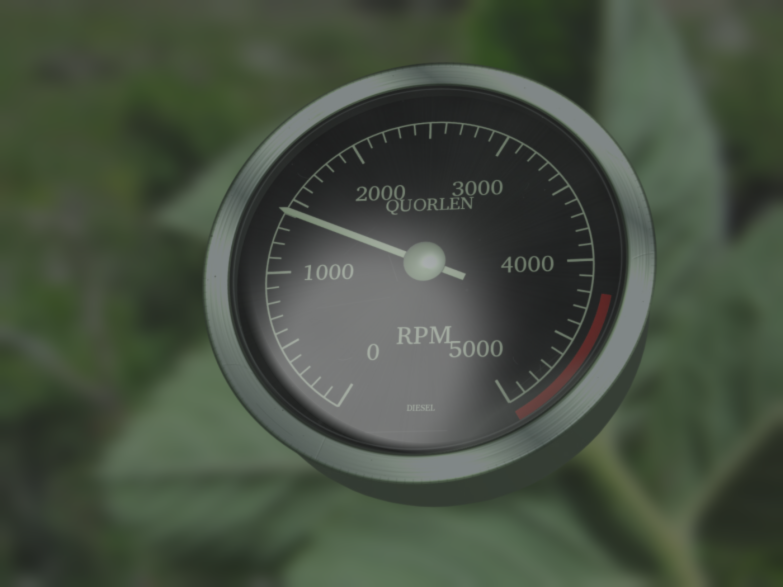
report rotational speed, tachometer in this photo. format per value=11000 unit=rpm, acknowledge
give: value=1400 unit=rpm
